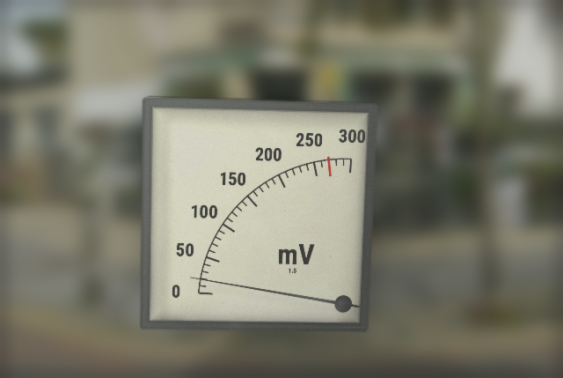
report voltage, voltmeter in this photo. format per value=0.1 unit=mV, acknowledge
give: value=20 unit=mV
